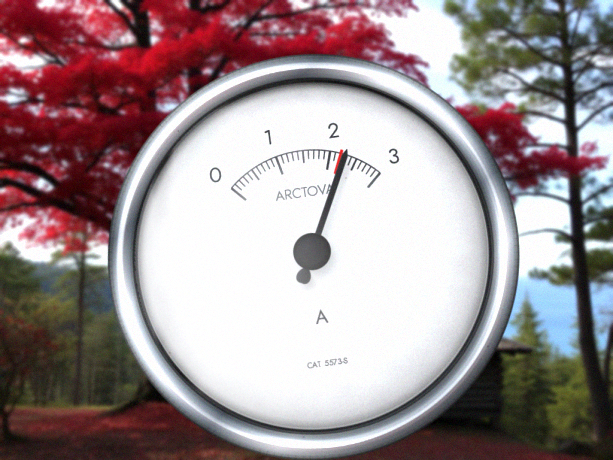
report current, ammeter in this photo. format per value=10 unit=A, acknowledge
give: value=2.3 unit=A
